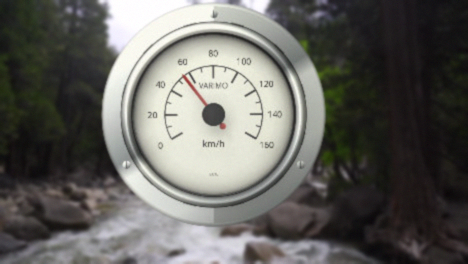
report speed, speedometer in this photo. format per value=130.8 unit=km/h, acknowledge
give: value=55 unit=km/h
